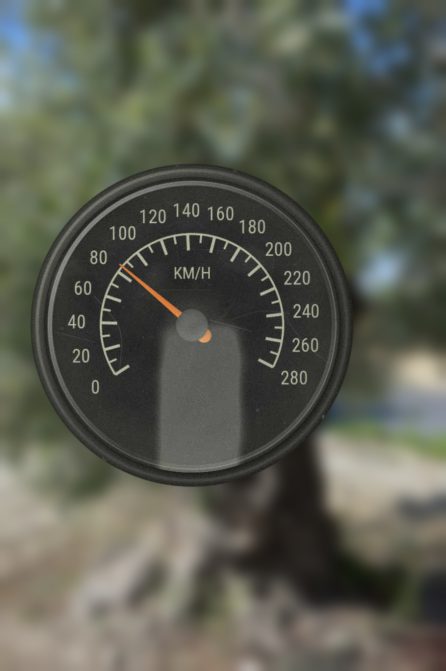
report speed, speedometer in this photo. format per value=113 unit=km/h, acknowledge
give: value=85 unit=km/h
